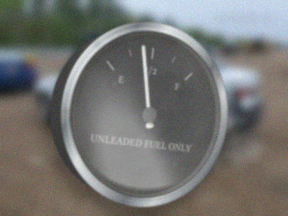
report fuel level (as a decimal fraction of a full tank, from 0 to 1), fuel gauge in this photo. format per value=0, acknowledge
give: value=0.375
